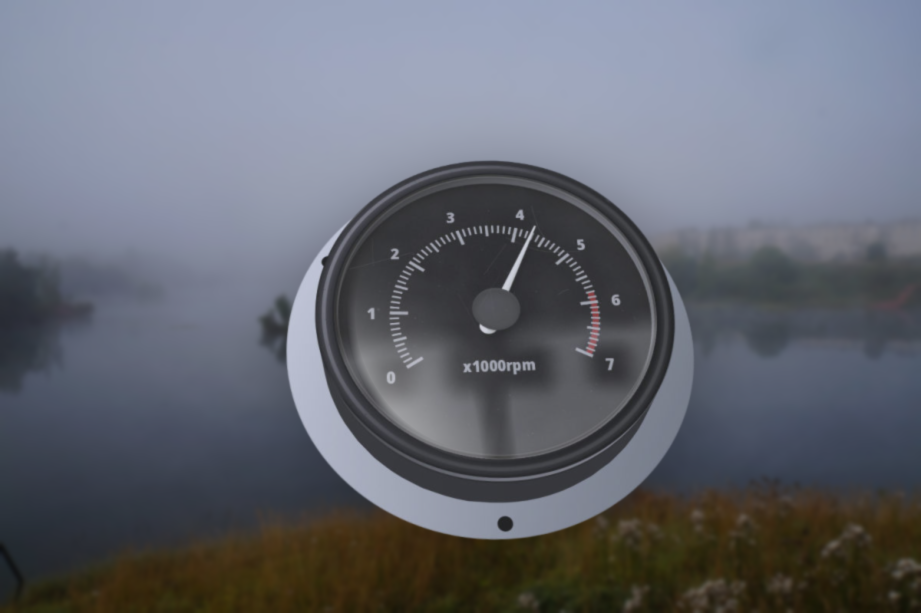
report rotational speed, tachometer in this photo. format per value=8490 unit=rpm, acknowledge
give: value=4300 unit=rpm
